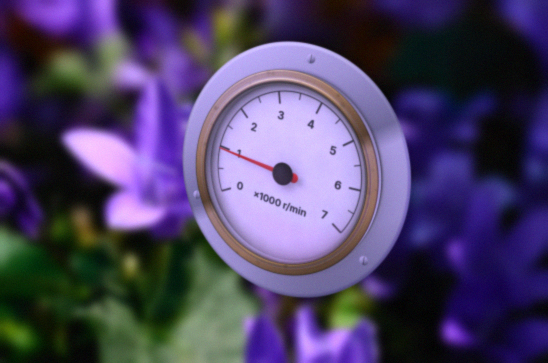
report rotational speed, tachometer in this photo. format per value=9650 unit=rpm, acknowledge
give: value=1000 unit=rpm
